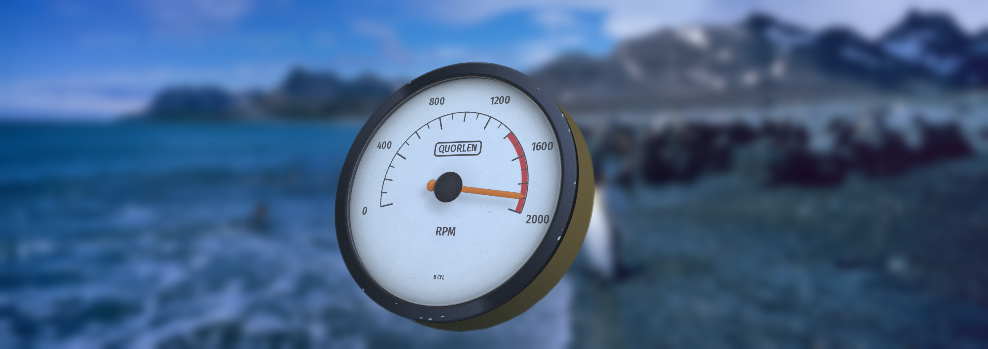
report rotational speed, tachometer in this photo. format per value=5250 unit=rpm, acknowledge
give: value=1900 unit=rpm
